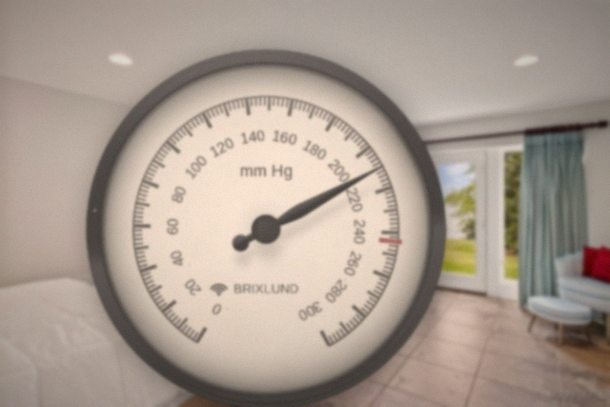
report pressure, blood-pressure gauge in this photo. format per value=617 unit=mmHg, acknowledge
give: value=210 unit=mmHg
